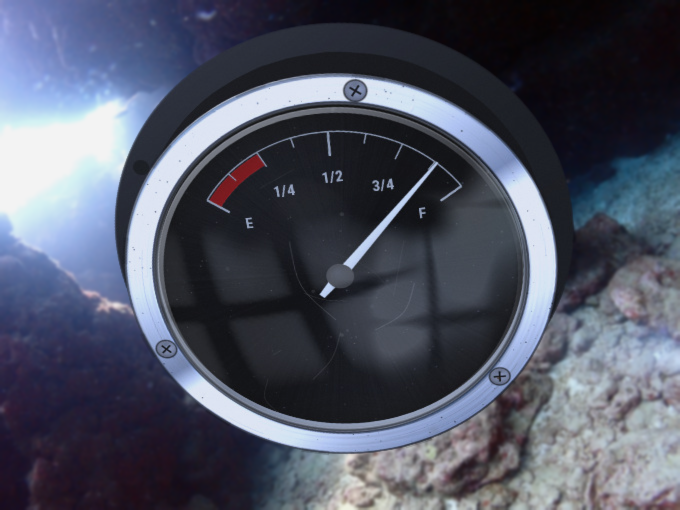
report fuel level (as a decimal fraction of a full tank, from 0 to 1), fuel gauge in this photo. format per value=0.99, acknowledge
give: value=0.875
